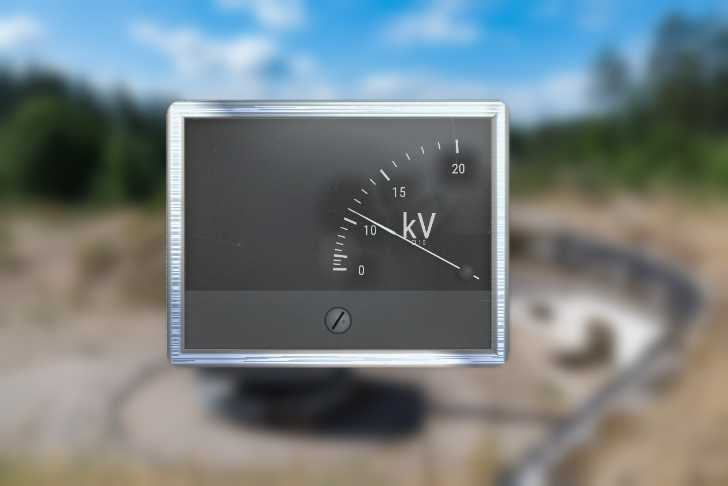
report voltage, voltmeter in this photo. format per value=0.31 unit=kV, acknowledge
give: value=11 unit=kV
